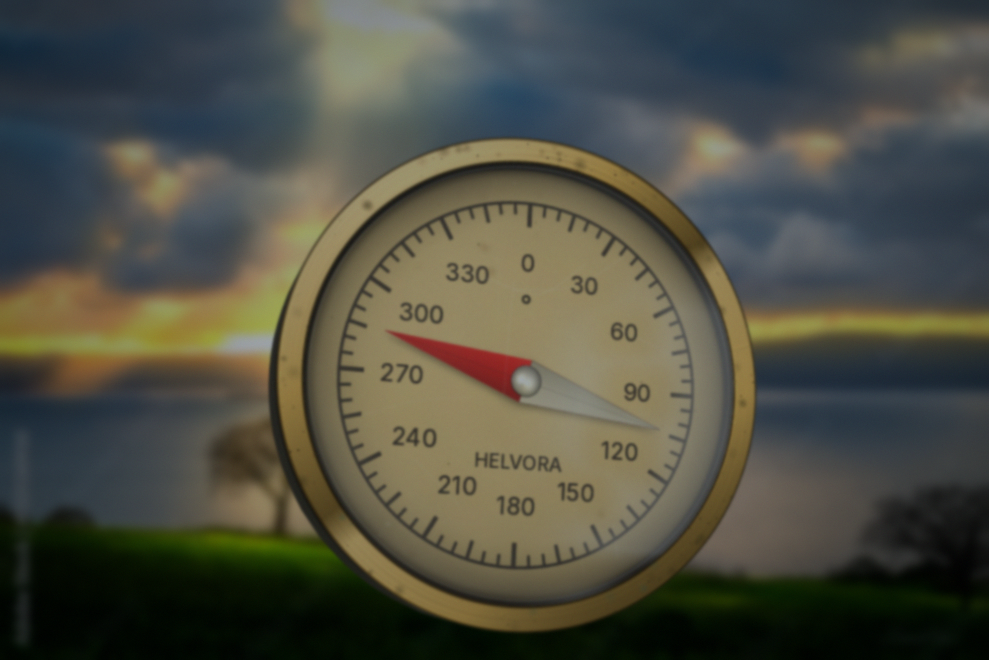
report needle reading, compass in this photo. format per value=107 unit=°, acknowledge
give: value=285 unit=°
